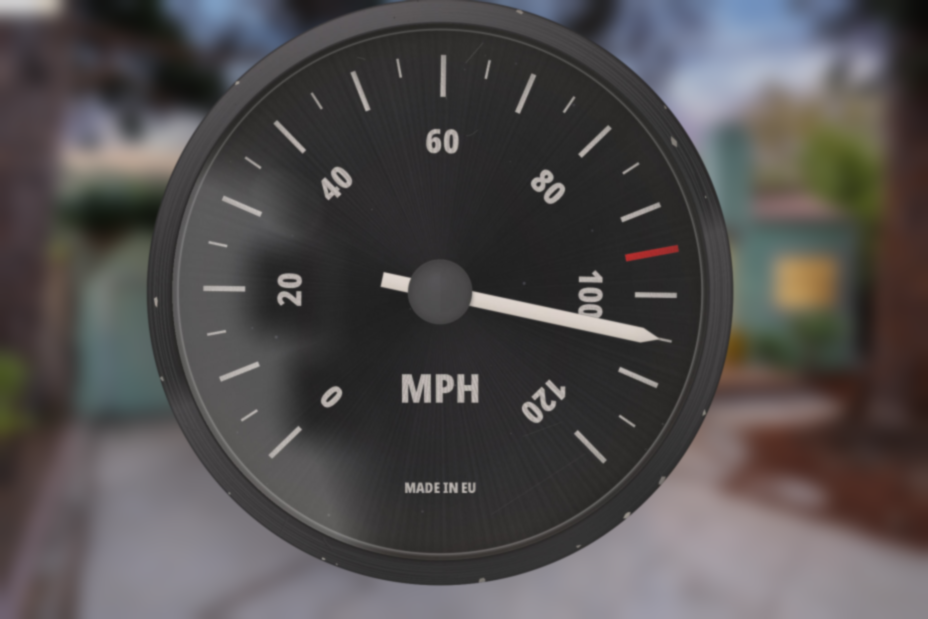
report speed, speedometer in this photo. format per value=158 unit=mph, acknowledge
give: value=105 unit=mph
